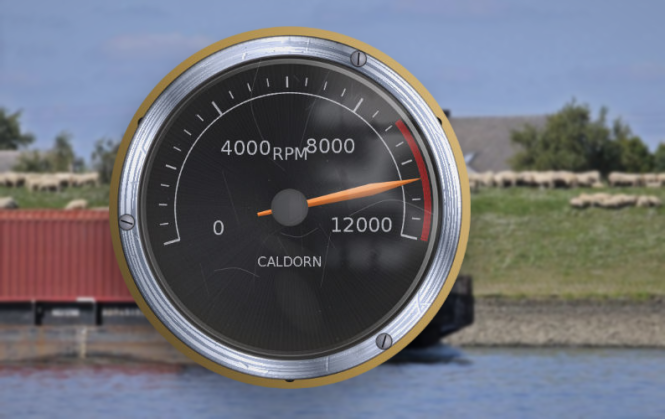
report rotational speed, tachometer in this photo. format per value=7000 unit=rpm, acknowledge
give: value=10500 unit=rpm
